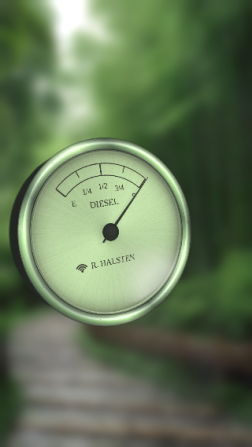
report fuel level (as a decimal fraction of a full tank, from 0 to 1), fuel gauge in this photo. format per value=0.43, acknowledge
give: value=1
